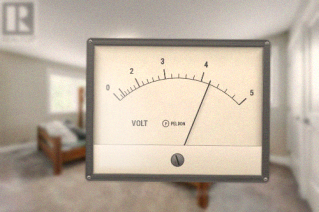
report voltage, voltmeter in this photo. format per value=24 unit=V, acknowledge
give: value=4.2 unit=V
